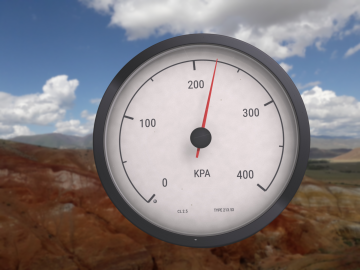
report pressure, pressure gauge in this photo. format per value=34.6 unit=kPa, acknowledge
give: value=225 unit=kPa
